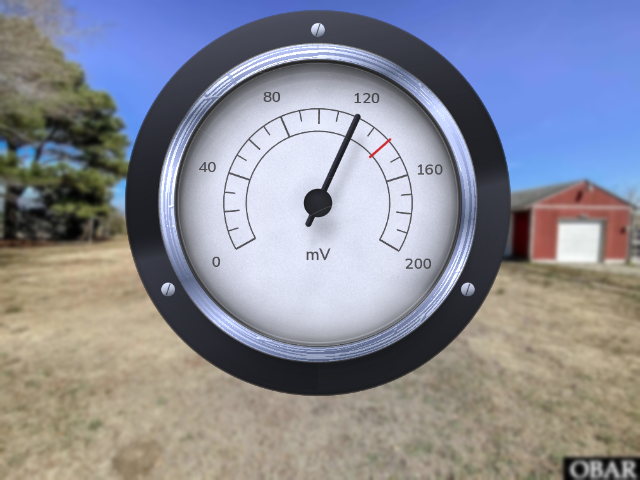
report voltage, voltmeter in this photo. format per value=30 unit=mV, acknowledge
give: value=120 unit=mV
